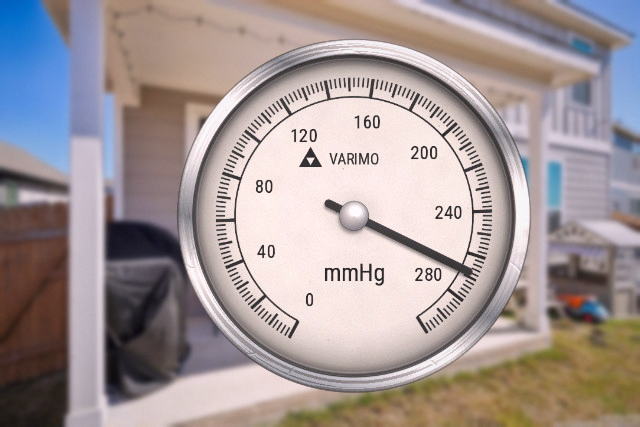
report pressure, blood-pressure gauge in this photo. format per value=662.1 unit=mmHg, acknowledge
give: value=268 unit=mmHg
